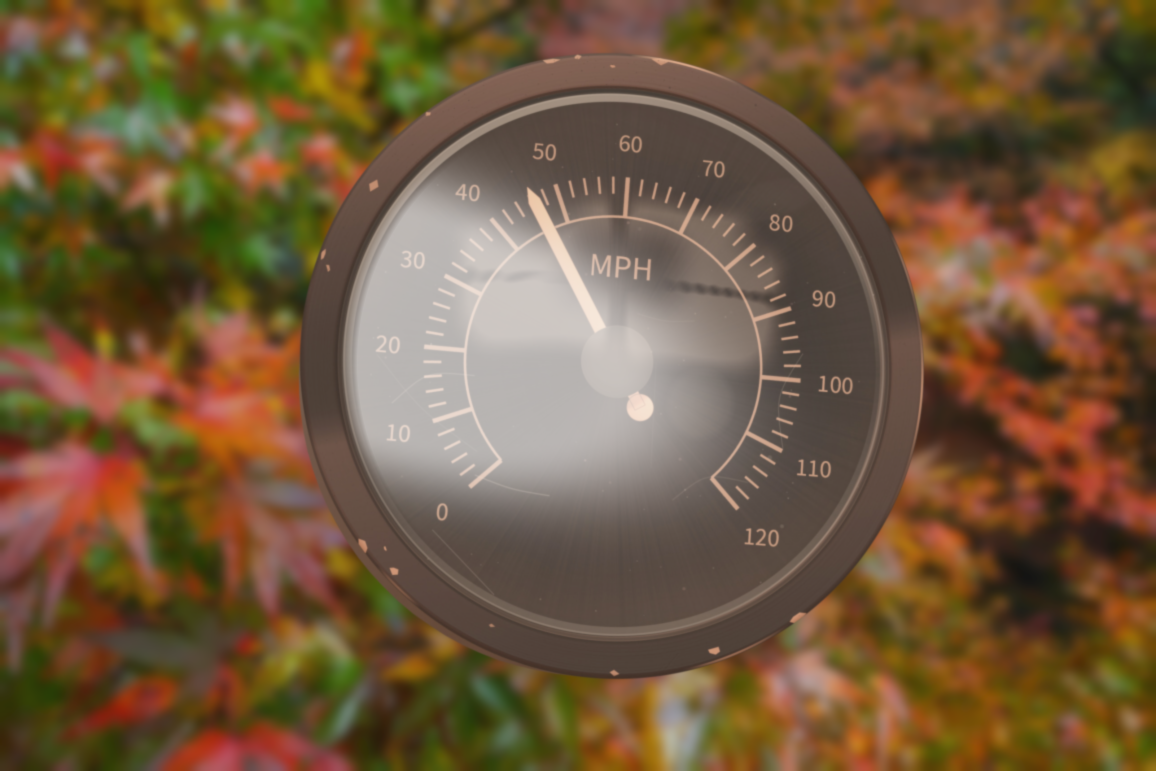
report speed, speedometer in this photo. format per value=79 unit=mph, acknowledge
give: value=46 unit=mph
